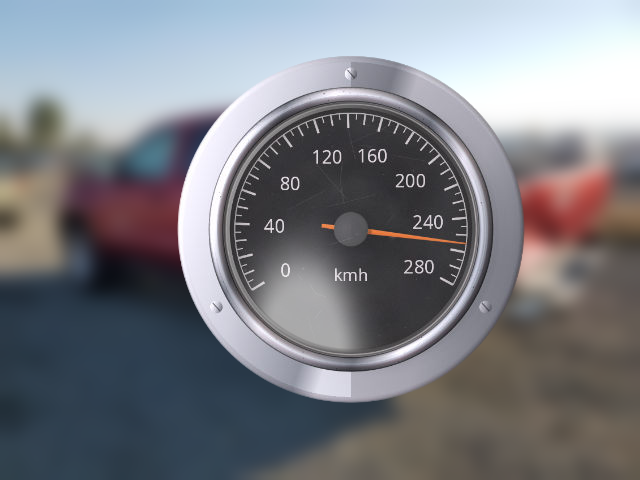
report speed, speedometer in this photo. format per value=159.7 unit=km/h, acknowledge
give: value=255 unit=km/h
